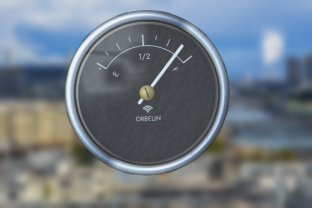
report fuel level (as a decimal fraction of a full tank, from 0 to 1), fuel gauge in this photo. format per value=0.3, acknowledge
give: value=0.875
